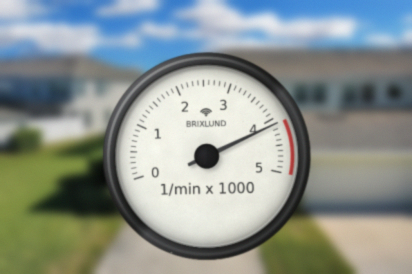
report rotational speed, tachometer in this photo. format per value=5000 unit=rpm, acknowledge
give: value=4100 unit=rpm
